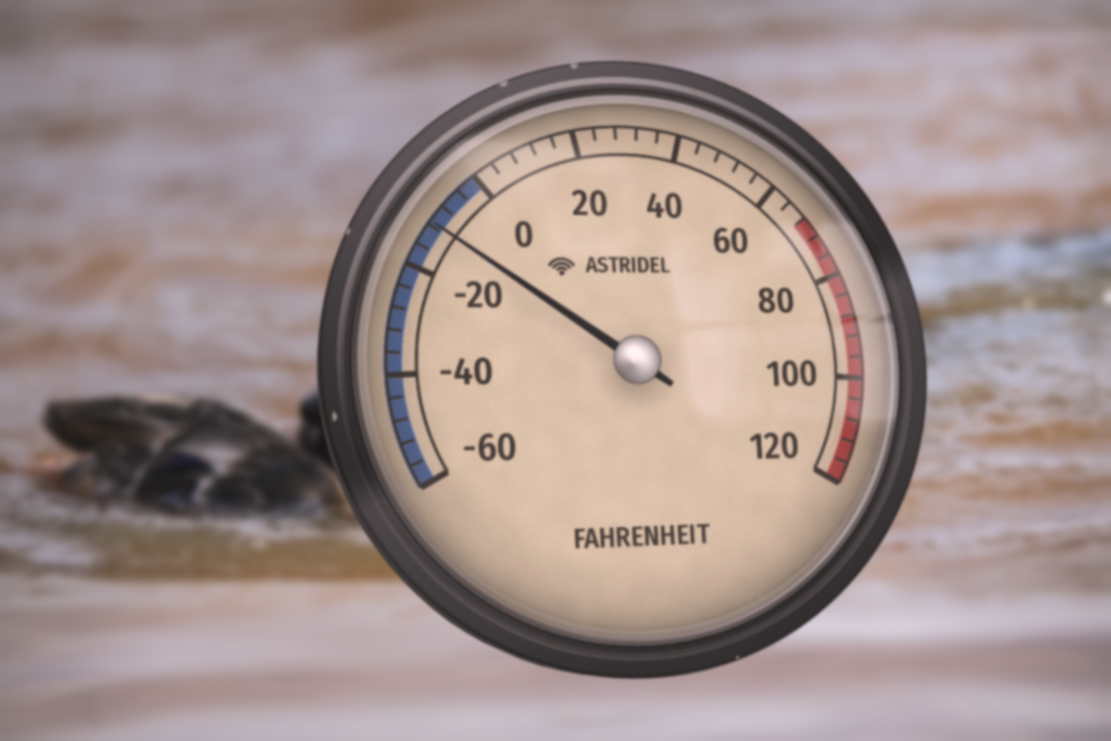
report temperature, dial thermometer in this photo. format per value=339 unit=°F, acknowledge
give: value=-12 unit=°F
